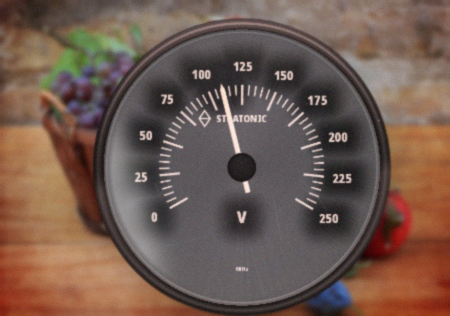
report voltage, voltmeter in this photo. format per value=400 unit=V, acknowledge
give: value=110 unit=V
